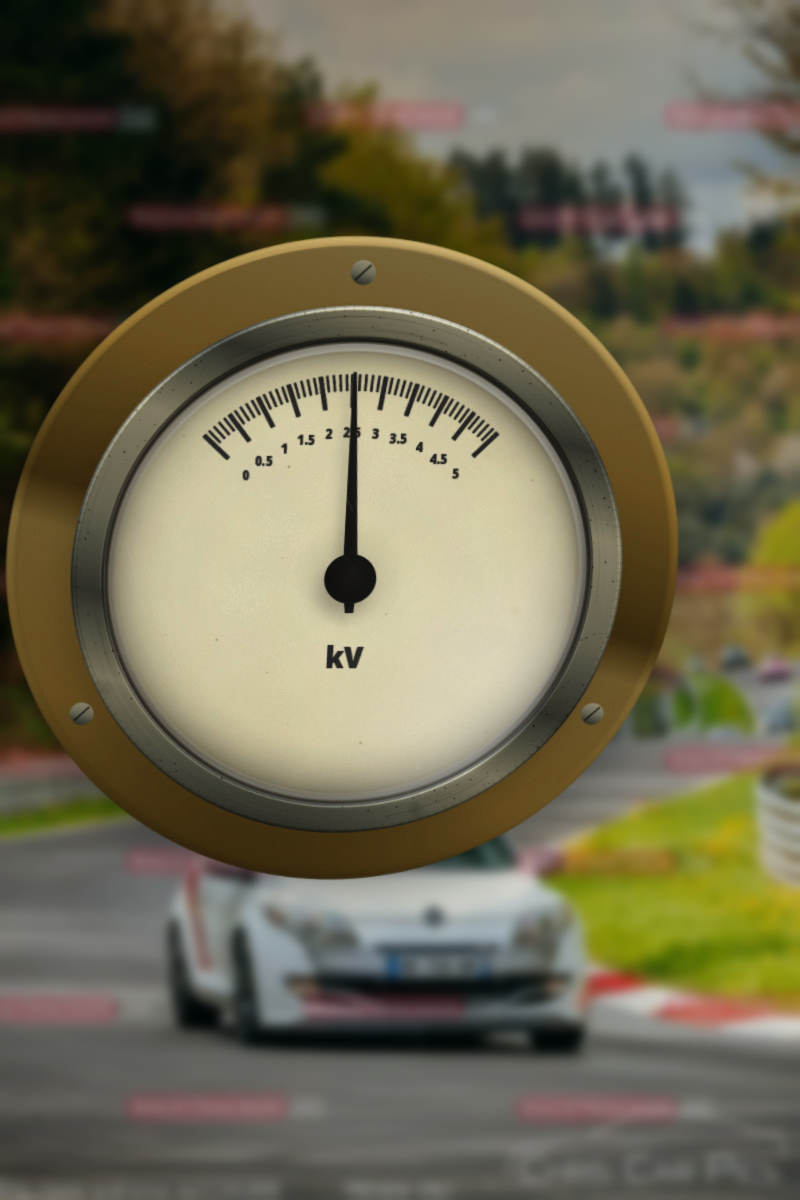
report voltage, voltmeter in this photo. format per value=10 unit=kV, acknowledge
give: value=2.5 unit=kV
